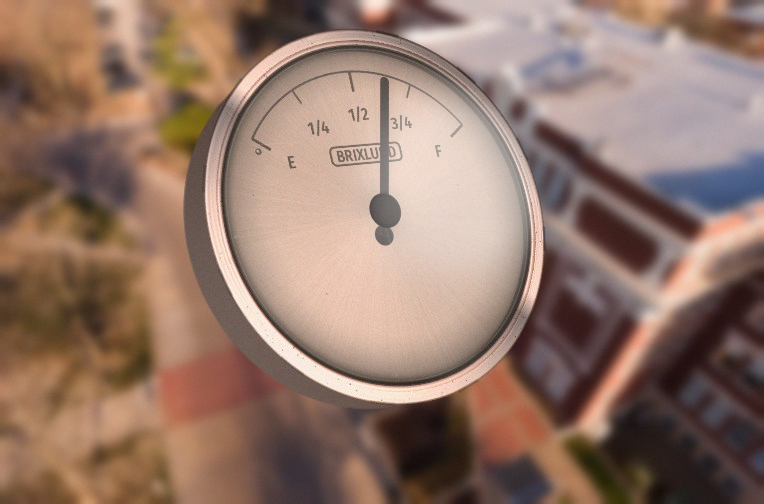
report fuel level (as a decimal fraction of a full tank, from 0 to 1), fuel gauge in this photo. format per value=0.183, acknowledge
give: value=0.625
